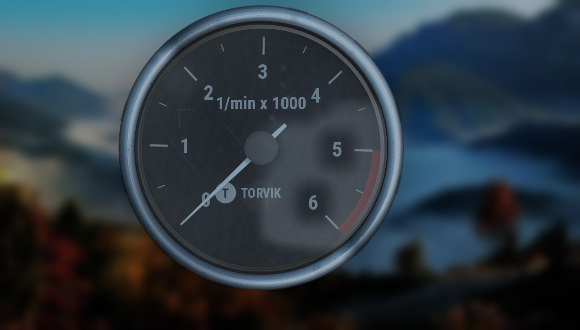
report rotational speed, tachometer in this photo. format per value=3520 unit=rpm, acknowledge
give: value=0 unit=rpm
